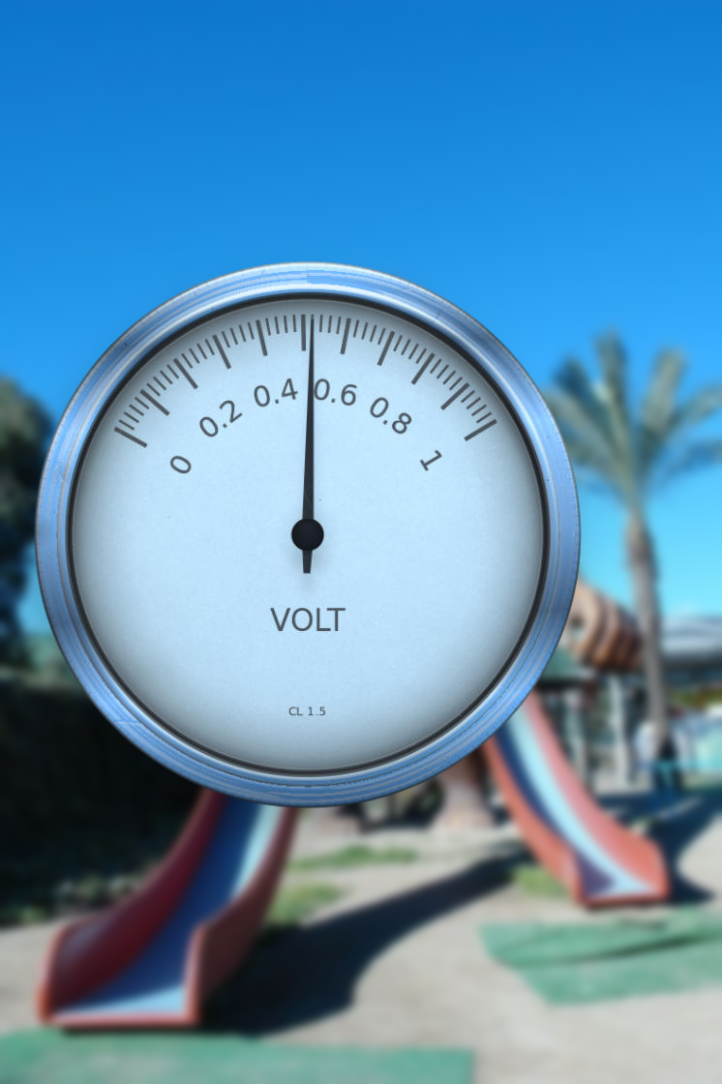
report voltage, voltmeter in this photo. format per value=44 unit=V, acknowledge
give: value=0.52 unit=V
